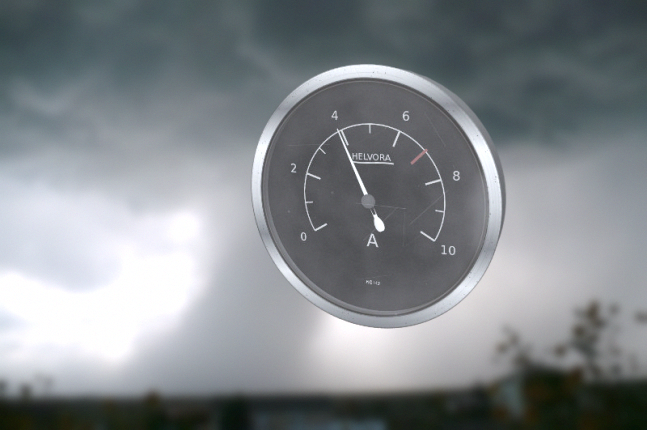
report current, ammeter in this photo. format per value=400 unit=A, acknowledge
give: value=4 unit=A
